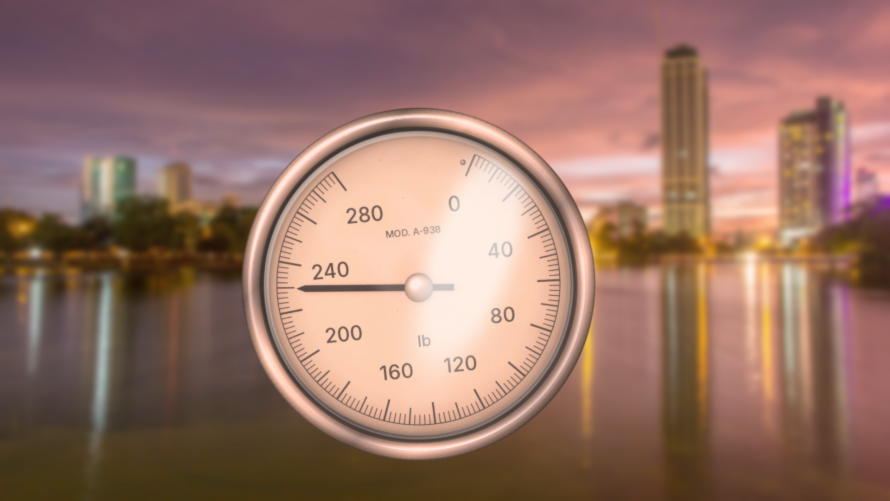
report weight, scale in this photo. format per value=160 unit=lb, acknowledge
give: value=230 unit=lb
